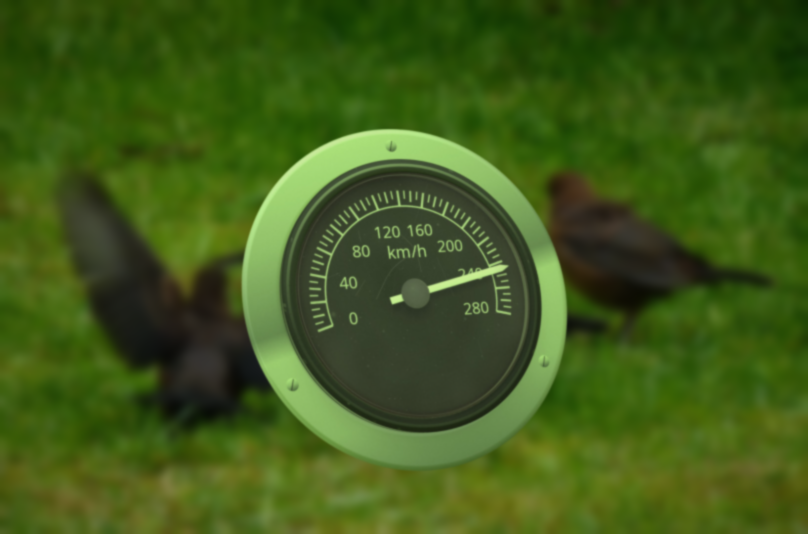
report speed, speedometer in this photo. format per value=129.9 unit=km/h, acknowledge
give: value=245 unit=km/h
